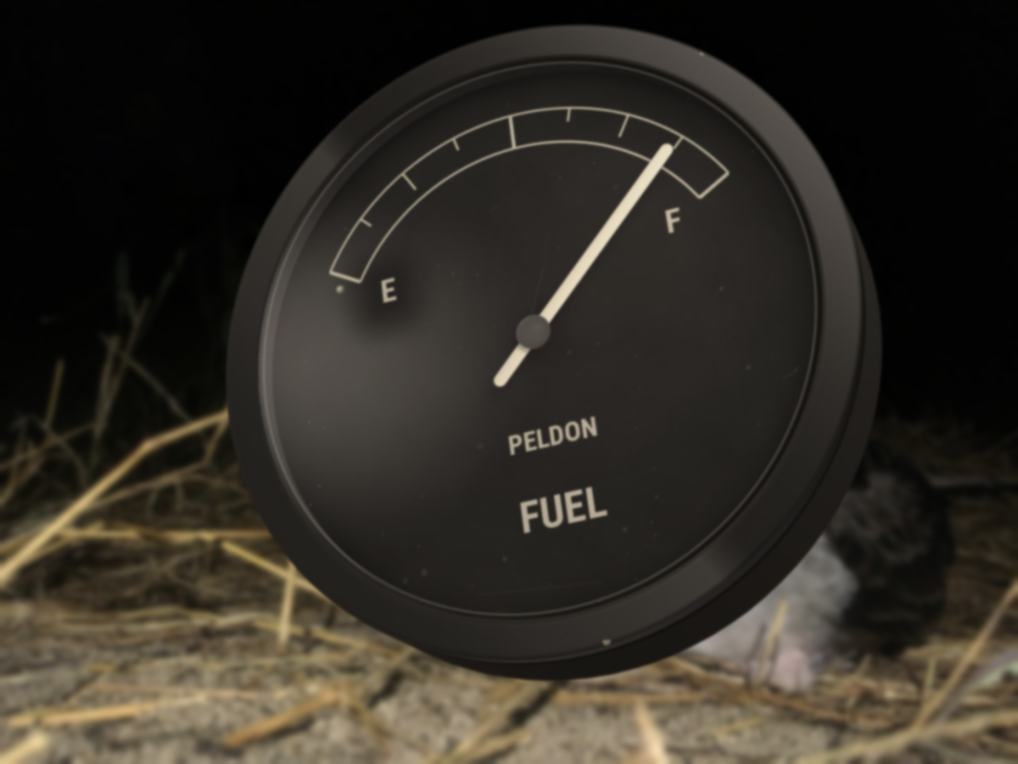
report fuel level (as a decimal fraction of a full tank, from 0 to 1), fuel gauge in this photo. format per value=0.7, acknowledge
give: value=0.875
